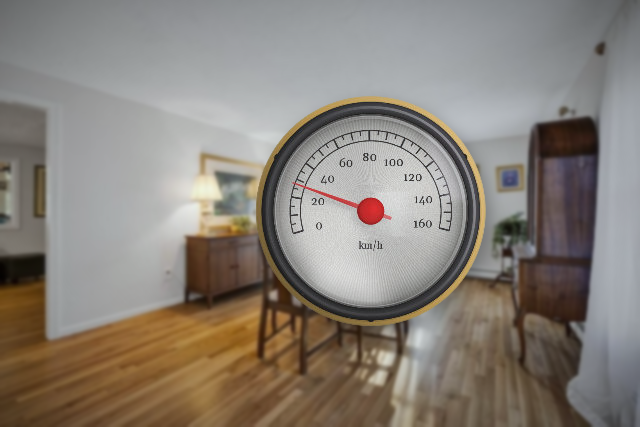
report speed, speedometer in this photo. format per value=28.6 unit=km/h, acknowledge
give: value=27.5 unit=km/h
